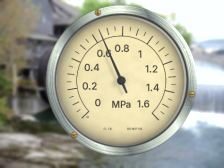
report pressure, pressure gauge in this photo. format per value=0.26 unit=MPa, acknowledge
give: value=0.65 unit=MPa
